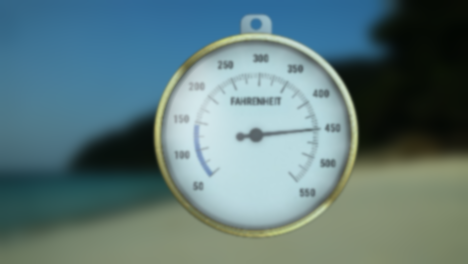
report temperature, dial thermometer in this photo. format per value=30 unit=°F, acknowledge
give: value=450 unit=°F
